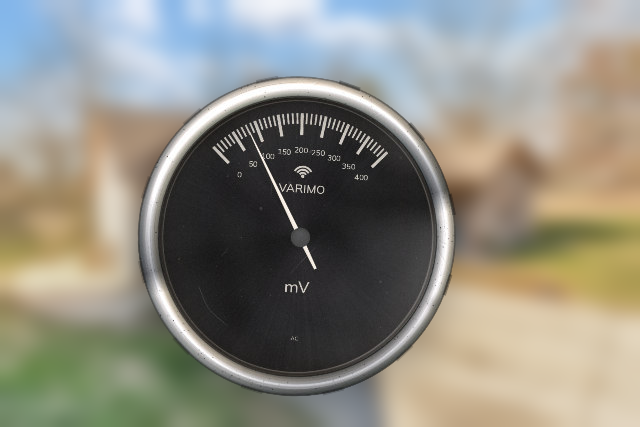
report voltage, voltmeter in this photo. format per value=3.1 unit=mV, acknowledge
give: value=80 unit=mV
